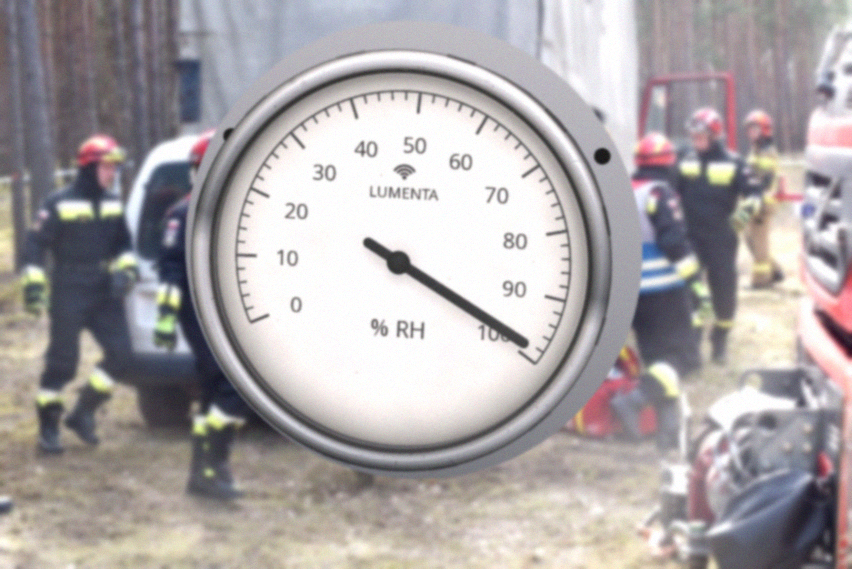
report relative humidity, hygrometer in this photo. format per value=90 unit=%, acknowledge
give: value=98 unit=%
